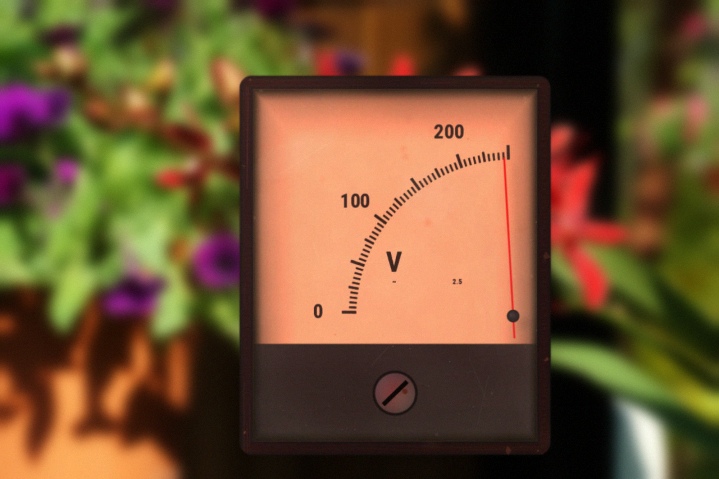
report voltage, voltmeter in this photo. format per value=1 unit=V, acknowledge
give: value=245 unit=V
